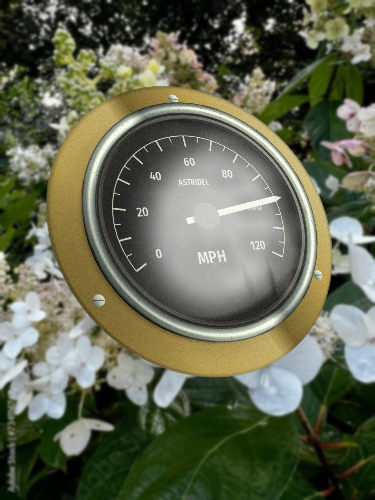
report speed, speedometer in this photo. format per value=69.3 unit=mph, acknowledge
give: value=100 unit=mph
